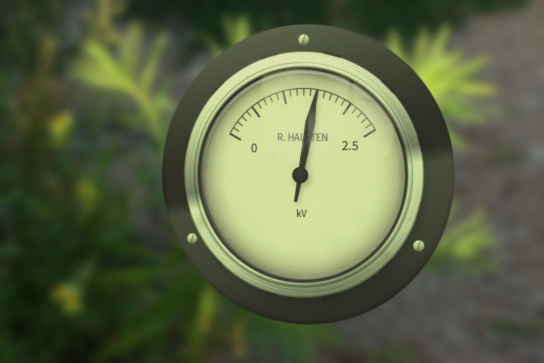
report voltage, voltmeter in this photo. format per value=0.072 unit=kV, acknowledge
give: value=1.5 unit=kV
